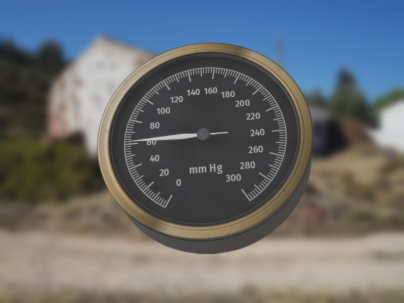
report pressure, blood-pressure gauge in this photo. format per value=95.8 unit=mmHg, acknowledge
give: value=60 unit=mmHg
